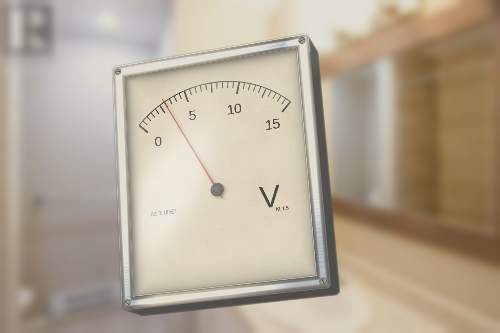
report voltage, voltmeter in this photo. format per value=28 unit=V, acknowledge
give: value=3 unit=V
